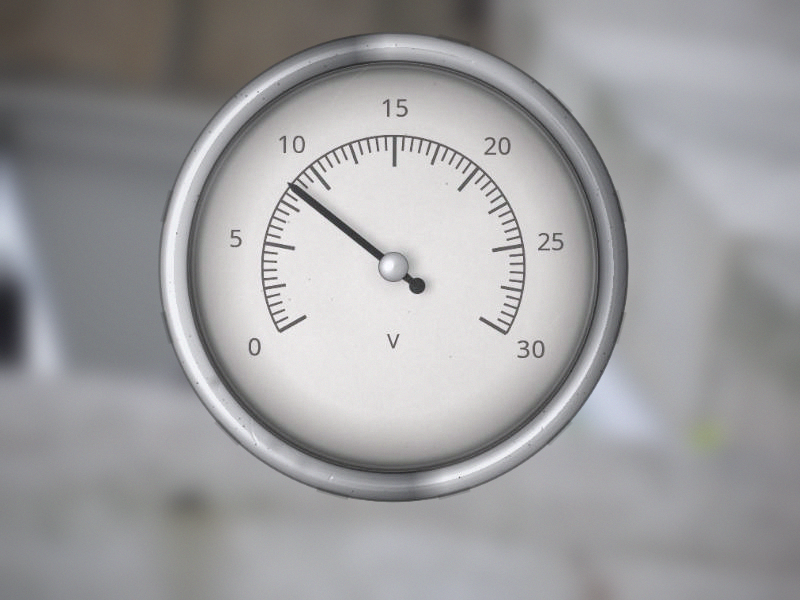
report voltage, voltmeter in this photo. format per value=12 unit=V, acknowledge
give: value=8.5 unit=V
